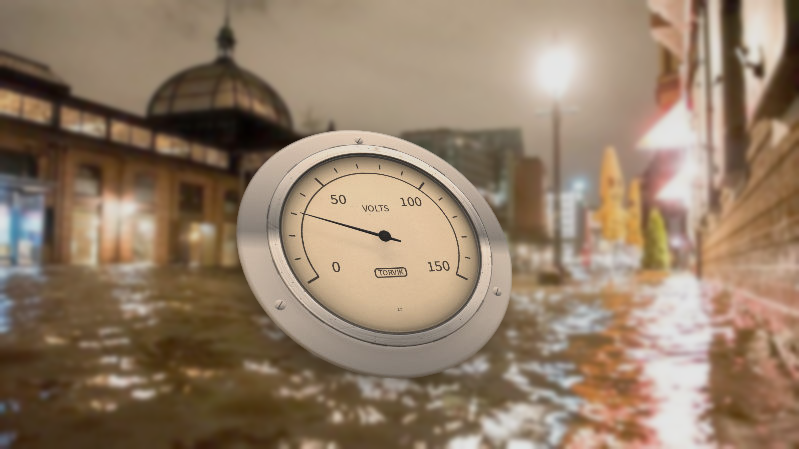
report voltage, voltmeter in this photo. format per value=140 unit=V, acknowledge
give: value=30 unit=V
